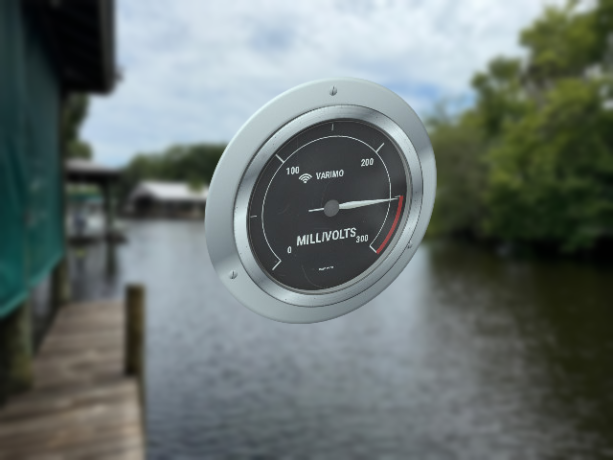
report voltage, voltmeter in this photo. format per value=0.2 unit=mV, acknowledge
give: value=250 unit=mV
